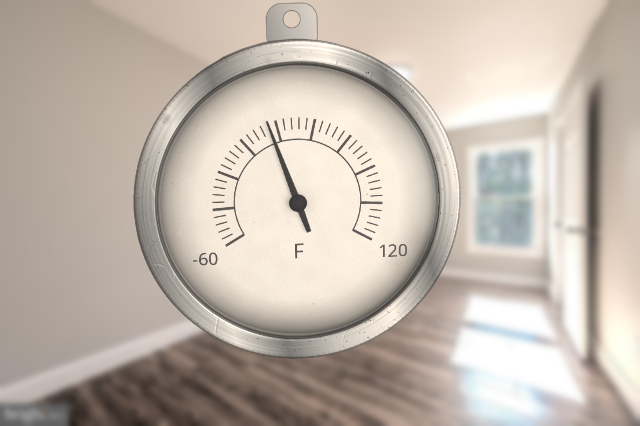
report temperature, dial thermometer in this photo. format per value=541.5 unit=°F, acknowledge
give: value=16 unit=°F
